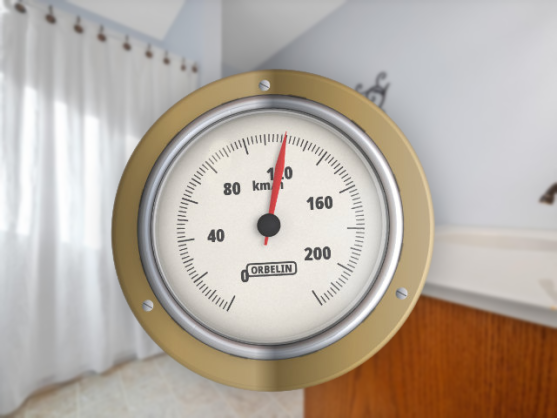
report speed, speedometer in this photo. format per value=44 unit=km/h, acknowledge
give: value=120 unit=km/h
